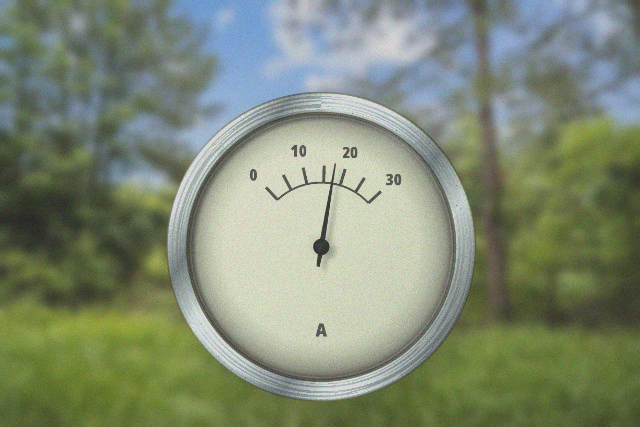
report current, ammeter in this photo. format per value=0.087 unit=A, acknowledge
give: value=17.5 unit=A
